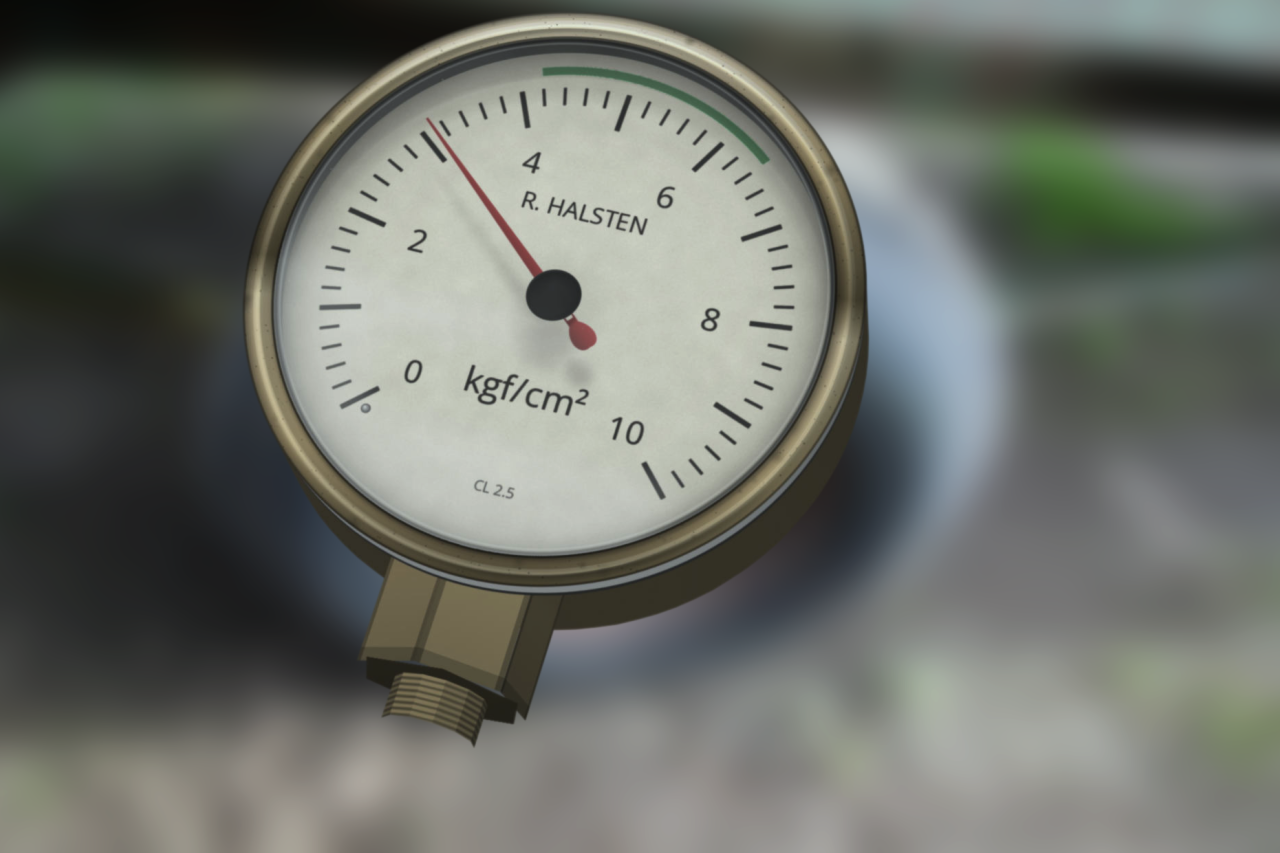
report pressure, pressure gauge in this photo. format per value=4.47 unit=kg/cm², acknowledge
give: value=3.1 unit=kg/cm²
